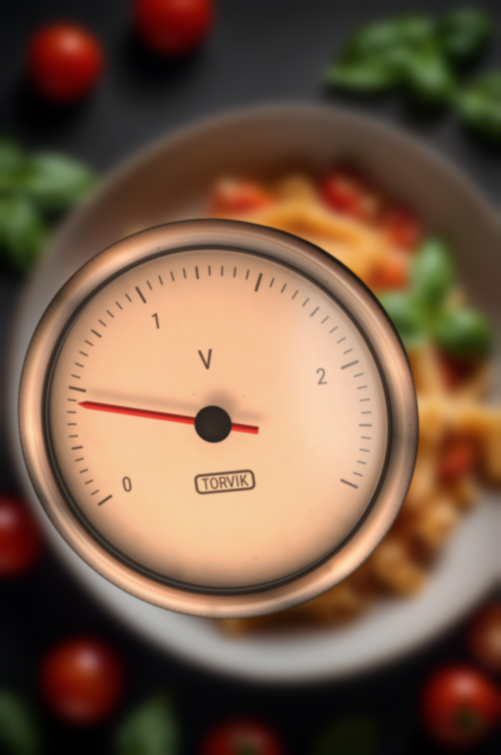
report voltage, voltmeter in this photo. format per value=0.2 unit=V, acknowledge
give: value=0.45 unit=V
